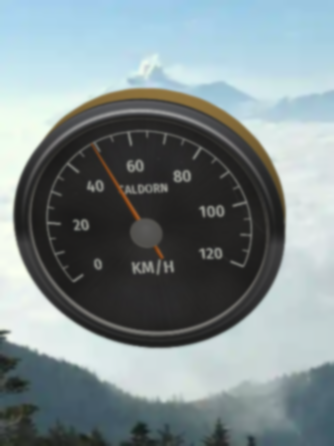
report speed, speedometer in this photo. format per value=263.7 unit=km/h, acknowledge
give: value=50 unit=km/h
